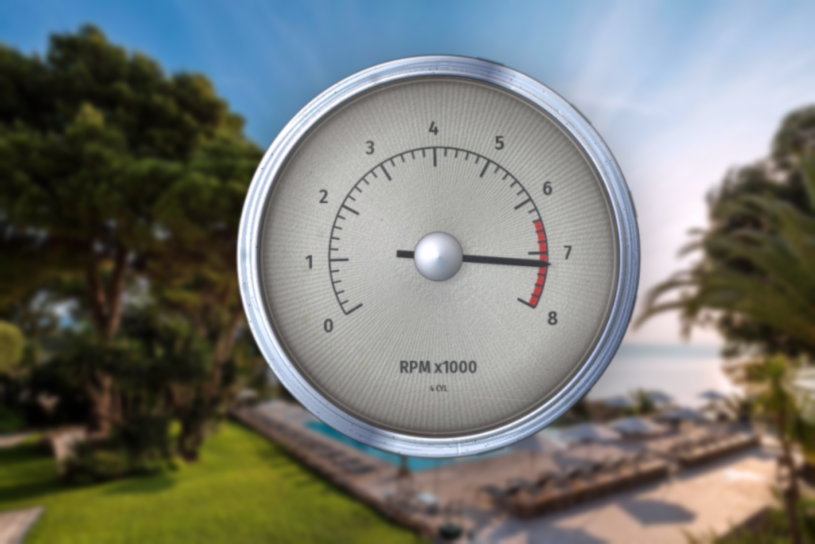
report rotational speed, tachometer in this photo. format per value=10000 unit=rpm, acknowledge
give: value=7200 unit=rpm
